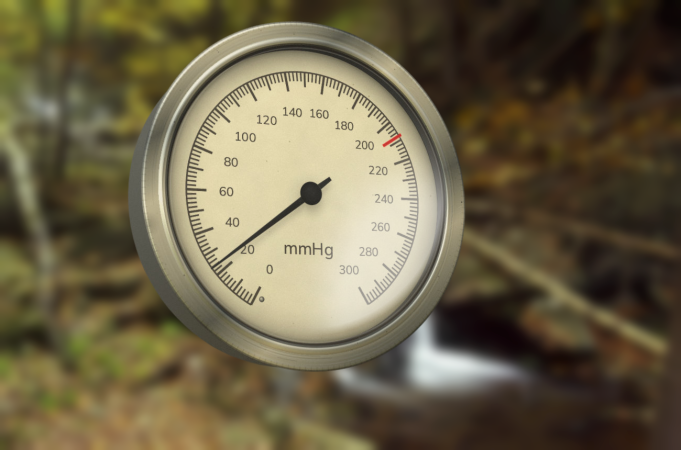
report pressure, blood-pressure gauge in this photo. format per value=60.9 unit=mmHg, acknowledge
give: value=24 unit=mmHg
